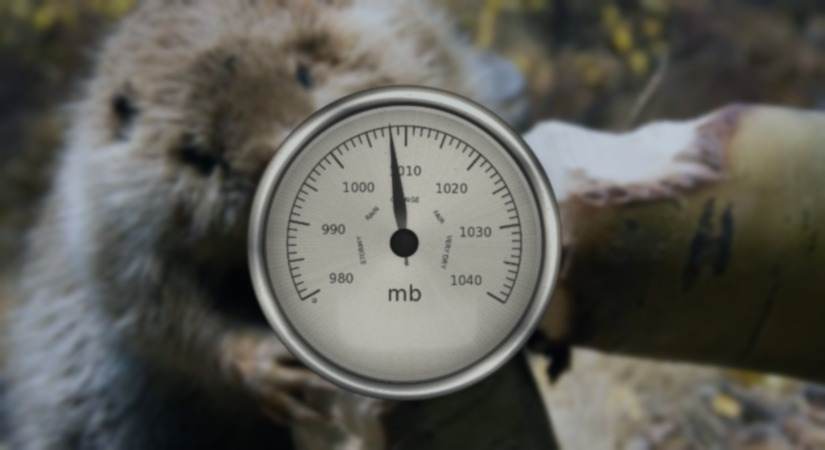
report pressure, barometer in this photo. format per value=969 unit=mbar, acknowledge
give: value=1008 unit=mbar
